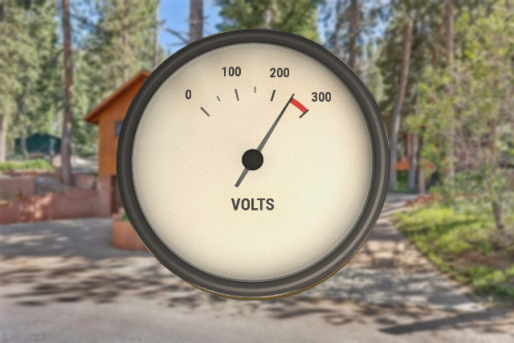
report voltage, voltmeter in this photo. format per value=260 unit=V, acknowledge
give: value=250 unit=V
